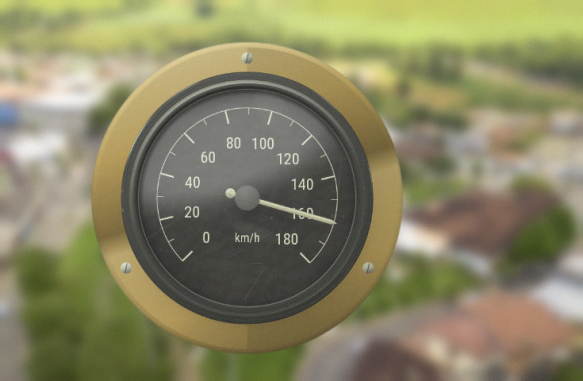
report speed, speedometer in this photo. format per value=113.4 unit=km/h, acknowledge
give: value=160 unit=km/h
